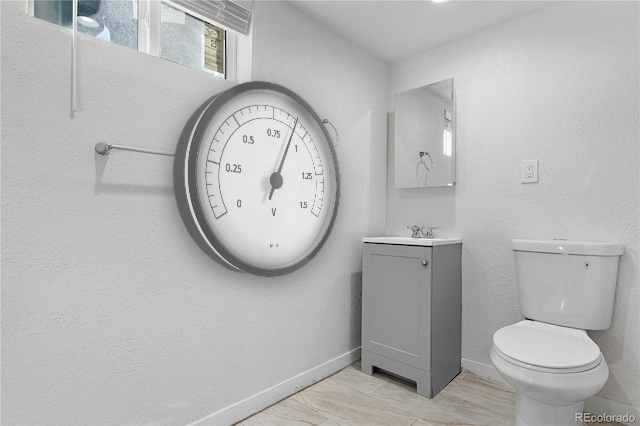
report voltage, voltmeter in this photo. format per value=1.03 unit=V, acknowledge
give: value=0.9 unit=V
